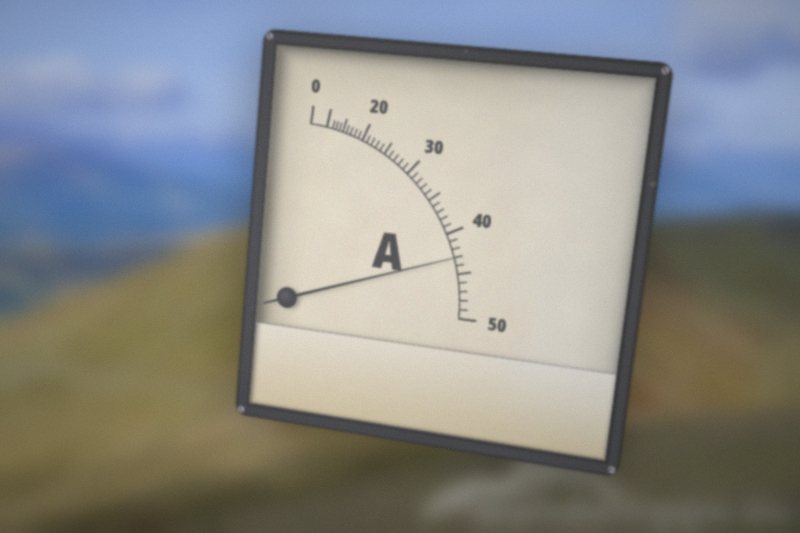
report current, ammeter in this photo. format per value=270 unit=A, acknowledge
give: value=43 unit=A
